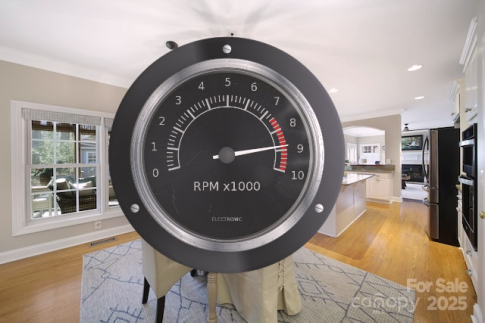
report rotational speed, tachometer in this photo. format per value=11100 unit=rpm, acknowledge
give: value=8800 unit=rpm
